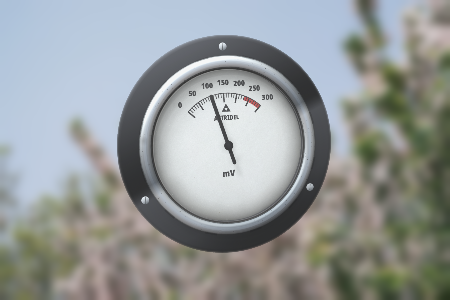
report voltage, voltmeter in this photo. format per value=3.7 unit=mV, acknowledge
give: value=100 unit=mV
